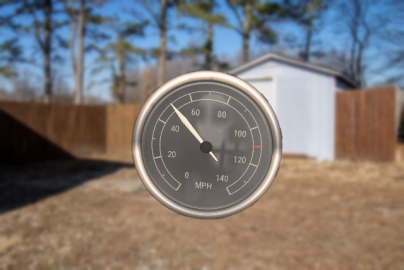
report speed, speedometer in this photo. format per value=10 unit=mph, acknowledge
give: value=50 unit=mph
